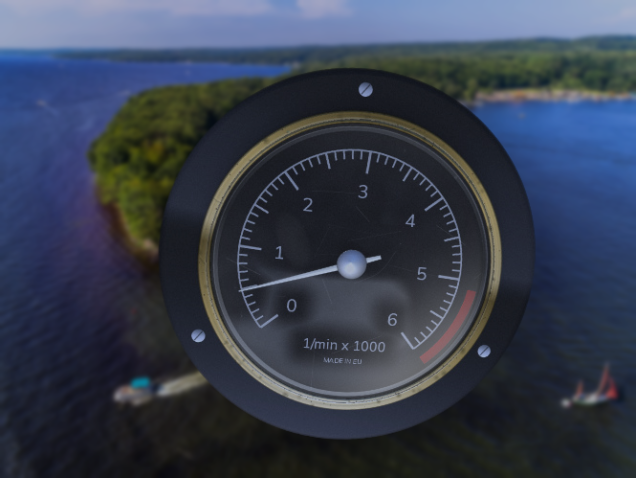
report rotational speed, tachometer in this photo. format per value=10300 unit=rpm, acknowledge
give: value=500 unit=rpm
